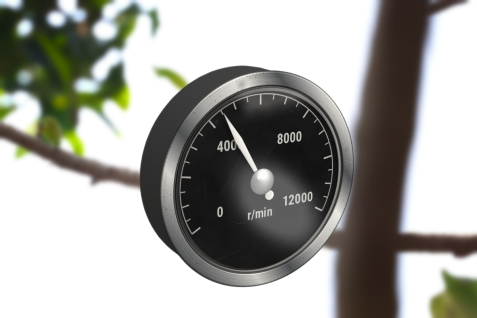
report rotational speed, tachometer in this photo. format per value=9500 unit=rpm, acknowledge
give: value=4500 unit=rpm
